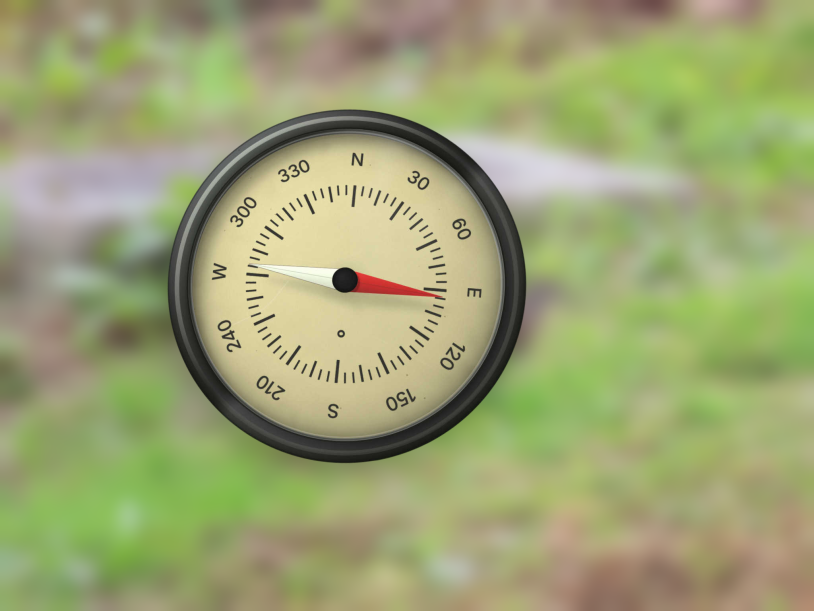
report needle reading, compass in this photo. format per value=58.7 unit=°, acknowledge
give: value=95 unit=°
